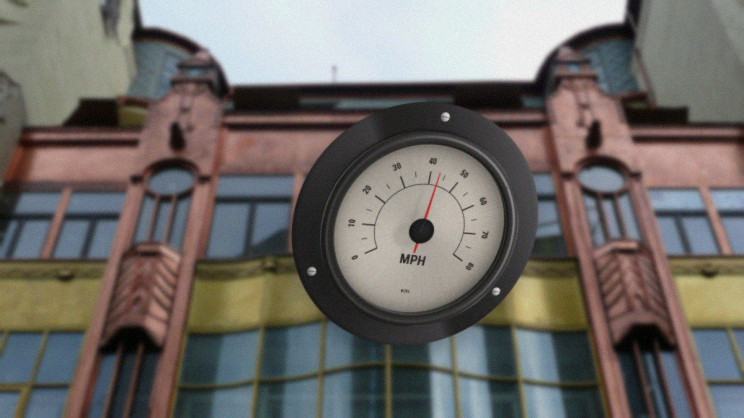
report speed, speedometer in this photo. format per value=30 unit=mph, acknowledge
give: value=42.5 unit=mph
